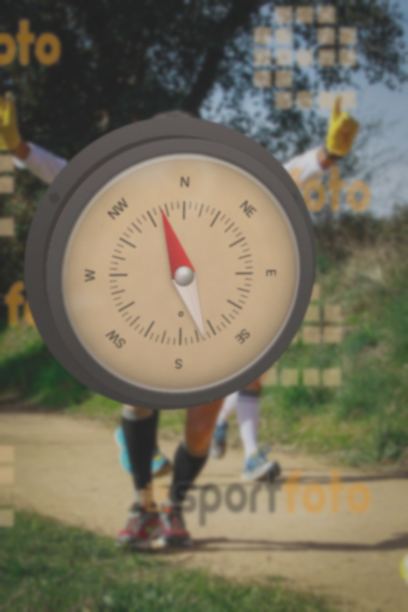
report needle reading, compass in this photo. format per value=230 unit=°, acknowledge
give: value=340 unit=°
